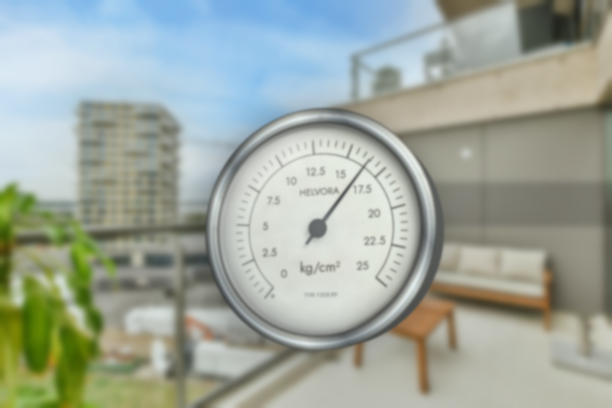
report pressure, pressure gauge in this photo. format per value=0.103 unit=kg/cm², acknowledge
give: value=16.5 unit=kg/cm²
